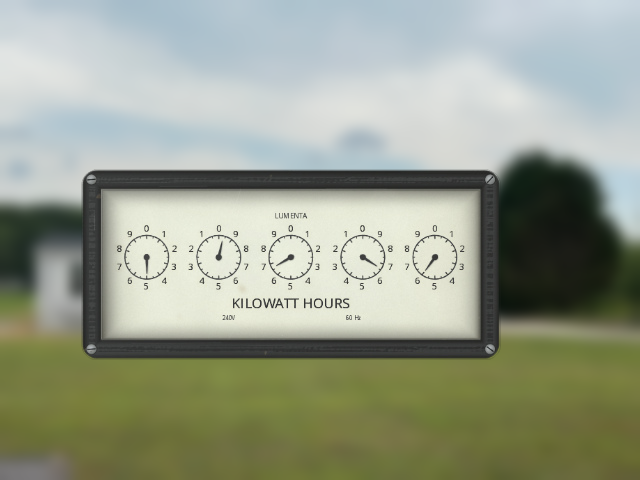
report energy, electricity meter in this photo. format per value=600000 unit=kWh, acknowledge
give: value=49666 unit=kWh
